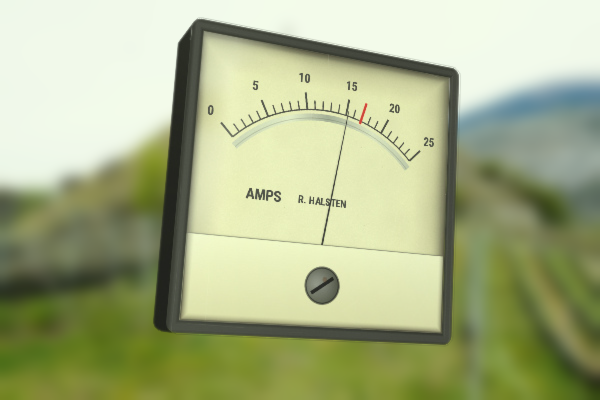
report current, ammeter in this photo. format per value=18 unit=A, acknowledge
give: value=15 unit=A
